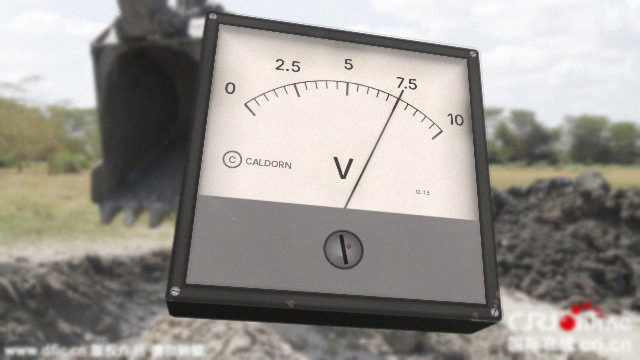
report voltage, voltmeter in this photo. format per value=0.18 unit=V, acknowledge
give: value=7.5 unit=V
